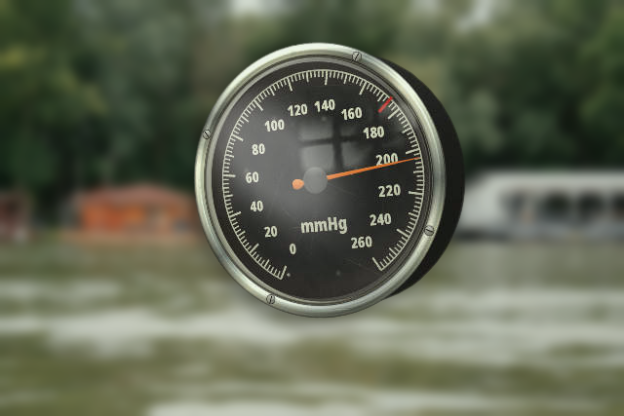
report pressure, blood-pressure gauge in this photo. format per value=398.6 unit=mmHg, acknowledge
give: value=204 unit=mmHg
